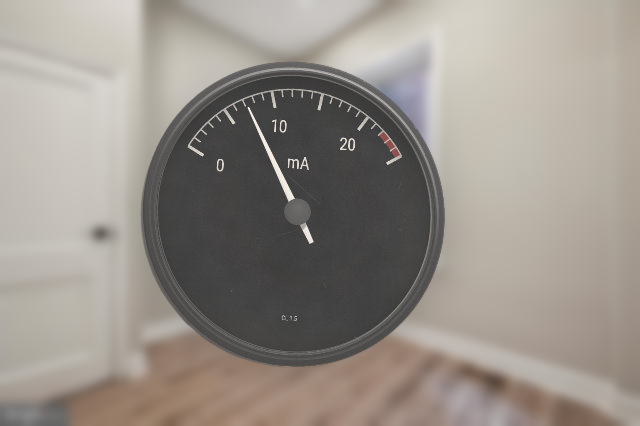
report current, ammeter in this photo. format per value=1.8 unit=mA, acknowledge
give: value=7 unit=mA
